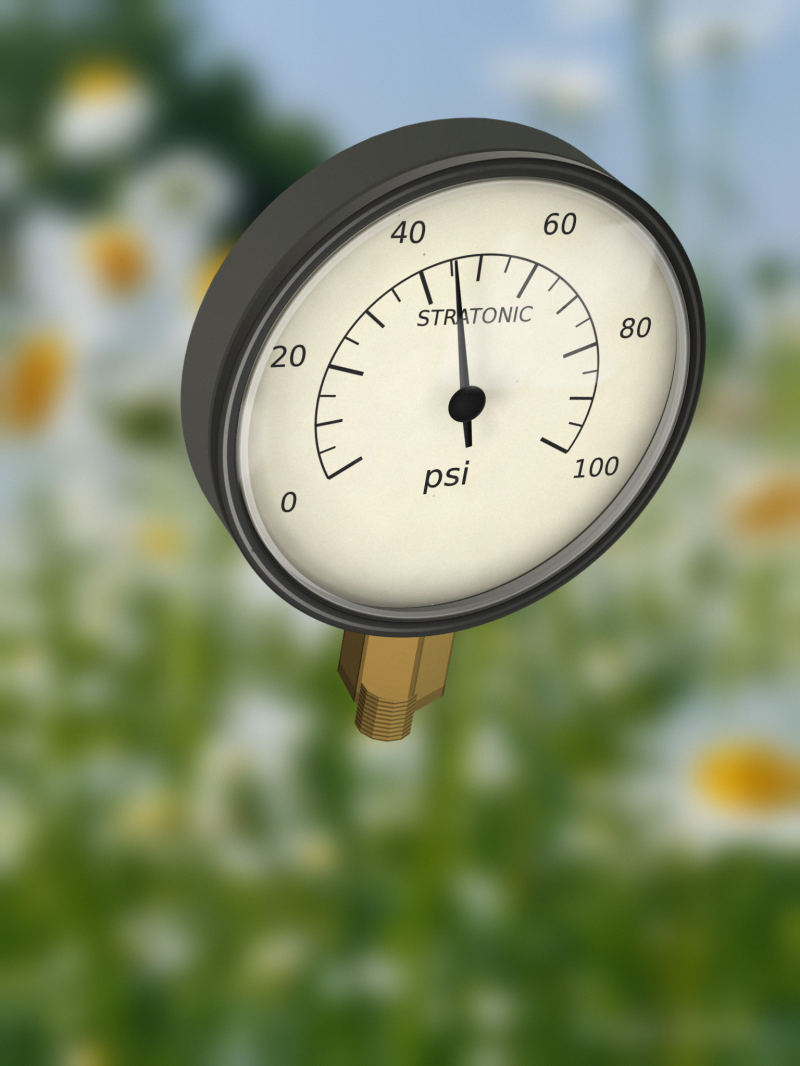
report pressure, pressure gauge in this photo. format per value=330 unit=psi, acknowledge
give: value=45 unit=psi
